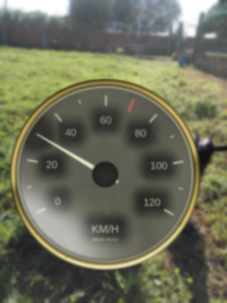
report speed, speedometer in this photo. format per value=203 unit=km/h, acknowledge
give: value=30 unit=km/h
